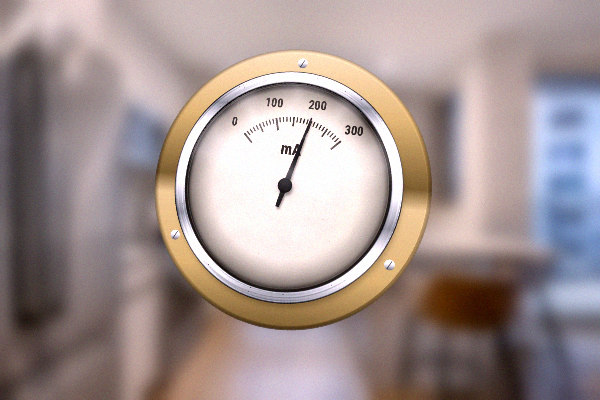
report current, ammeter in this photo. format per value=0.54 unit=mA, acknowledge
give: value=200 unit=mA
